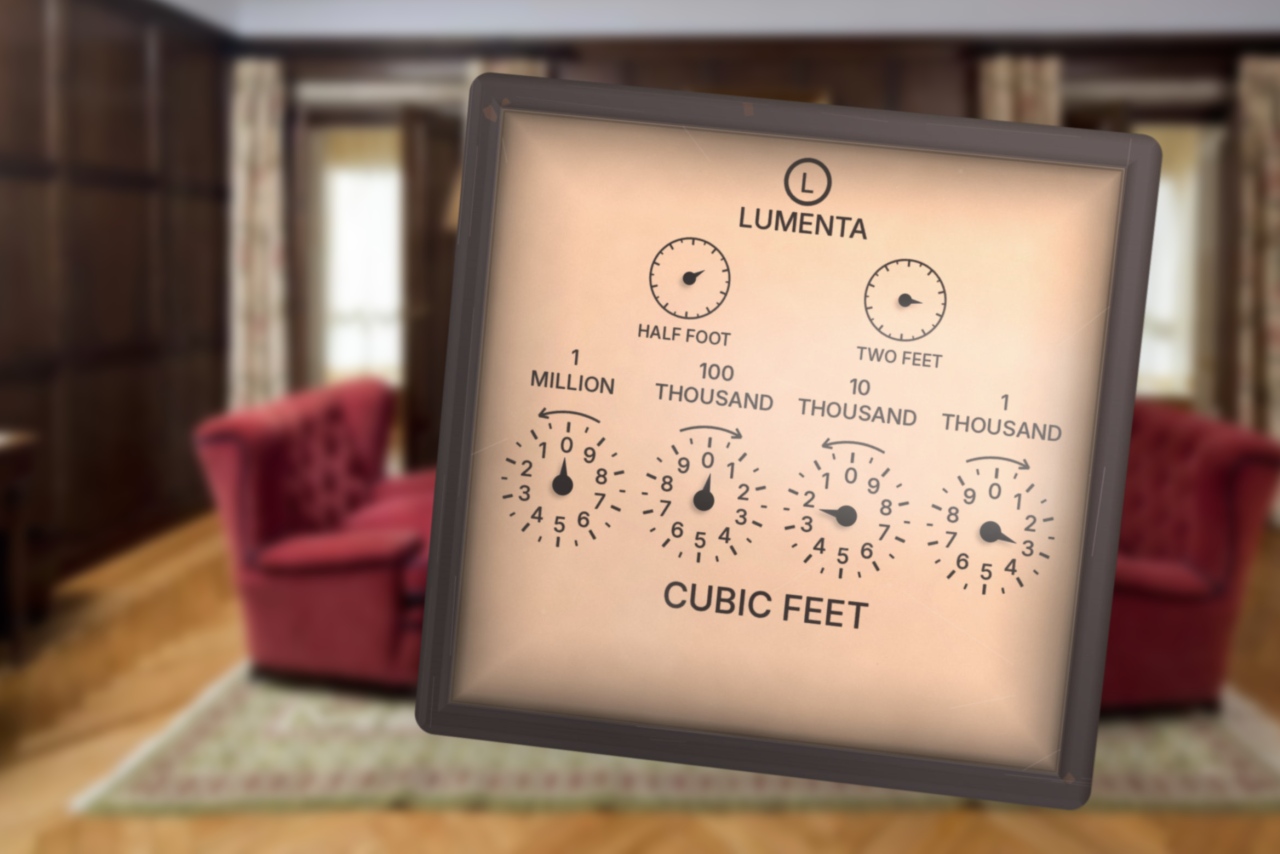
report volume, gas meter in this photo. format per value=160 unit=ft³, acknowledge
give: value=2300 unit=ft³
